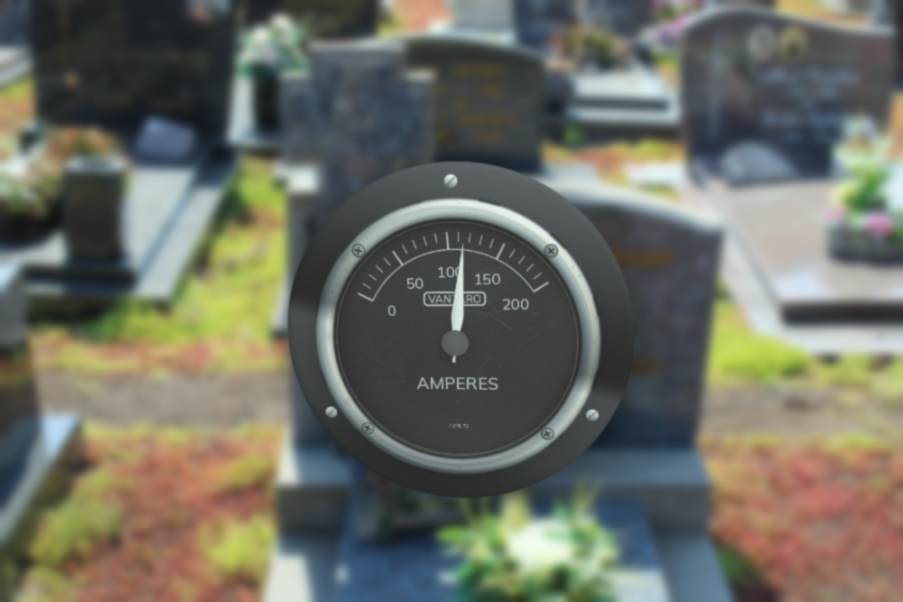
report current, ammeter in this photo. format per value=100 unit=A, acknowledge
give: value=115 unit=A
